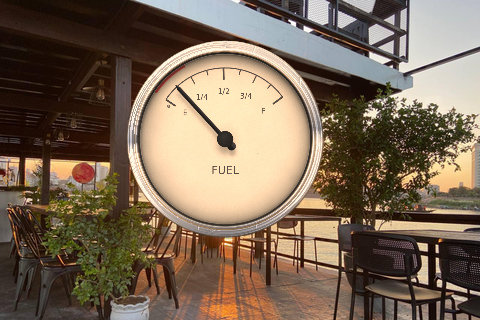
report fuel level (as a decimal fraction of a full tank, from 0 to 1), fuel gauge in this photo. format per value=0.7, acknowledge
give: value=0.125
